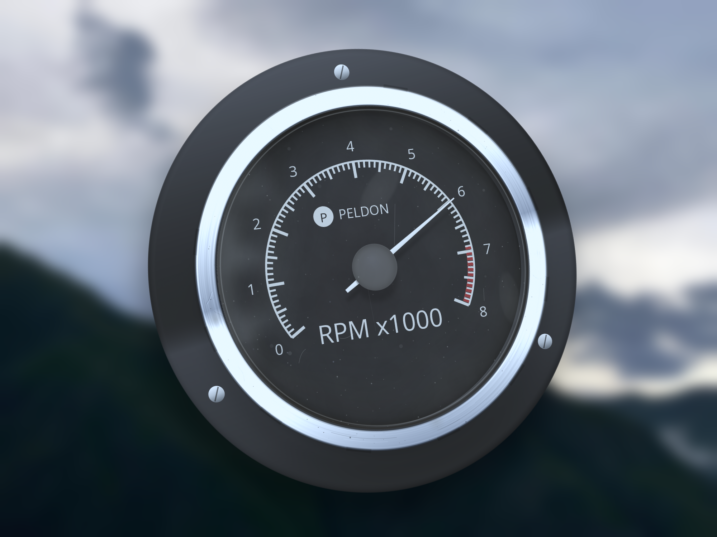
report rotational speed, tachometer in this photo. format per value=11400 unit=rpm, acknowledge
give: value=6000 unit=rpm
